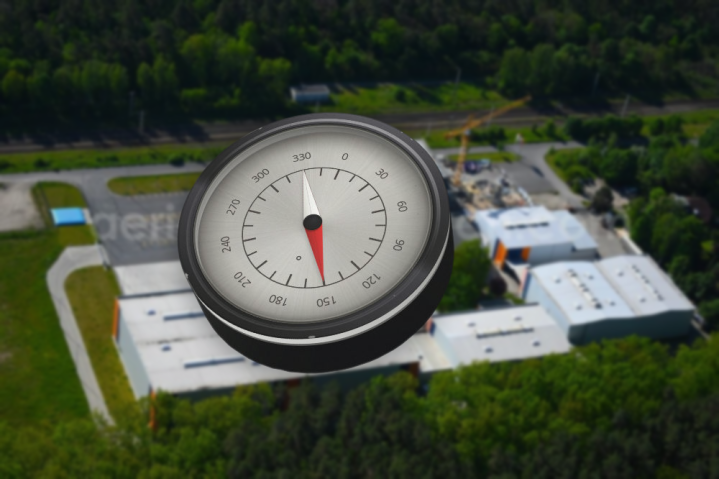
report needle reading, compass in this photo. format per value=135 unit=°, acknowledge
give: value=150 unit=°
